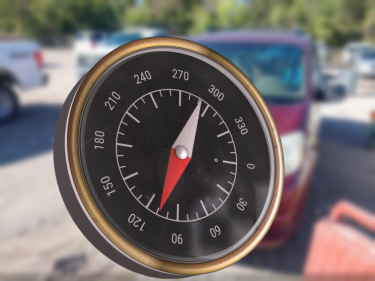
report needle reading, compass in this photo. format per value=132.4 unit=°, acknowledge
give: value=110 unit=°
